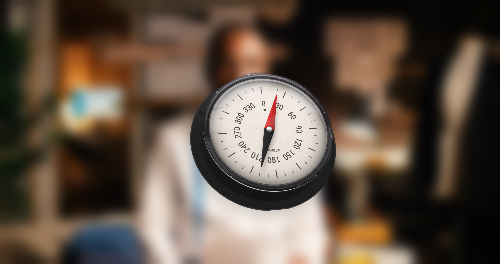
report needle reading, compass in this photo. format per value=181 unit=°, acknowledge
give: value=20 unit=°
